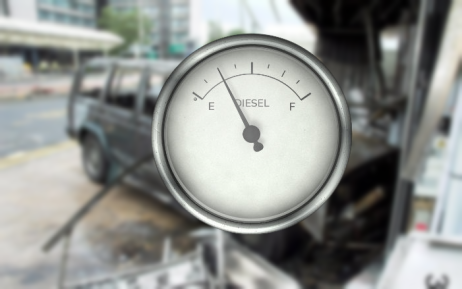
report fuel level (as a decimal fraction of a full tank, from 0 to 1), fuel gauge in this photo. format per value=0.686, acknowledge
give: value=0.25
